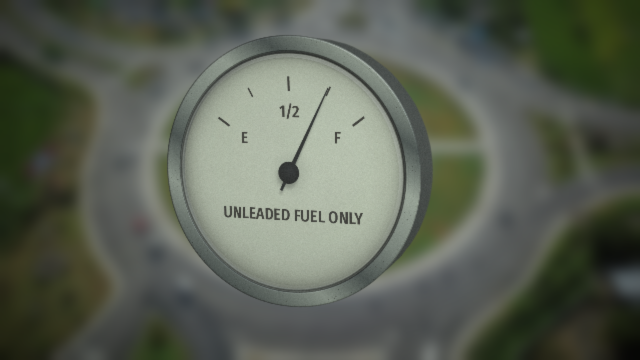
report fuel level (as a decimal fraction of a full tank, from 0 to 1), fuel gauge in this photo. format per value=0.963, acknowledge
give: value=0.75
